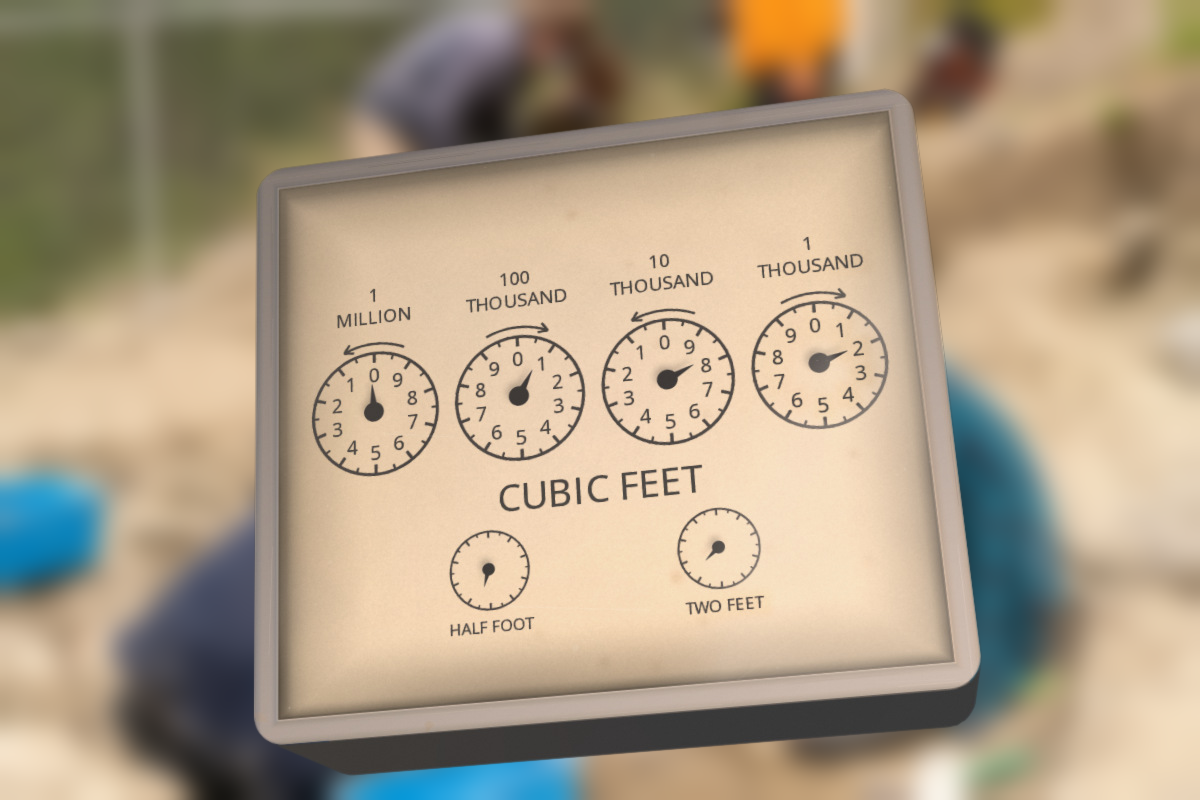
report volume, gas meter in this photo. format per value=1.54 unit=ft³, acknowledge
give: value=8200 unit=ft³
